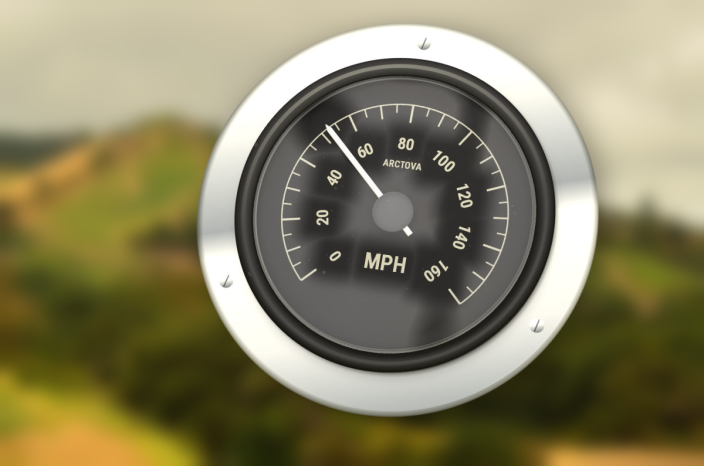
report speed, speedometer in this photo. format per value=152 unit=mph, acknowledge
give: value=52.5 unit=mph
